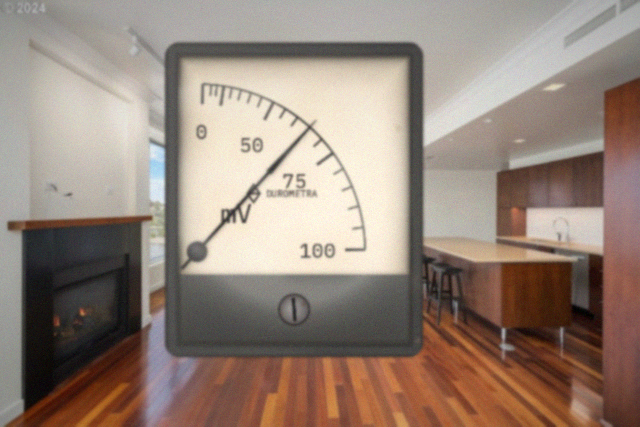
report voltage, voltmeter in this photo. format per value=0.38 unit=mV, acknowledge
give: value=65 unit=mV
